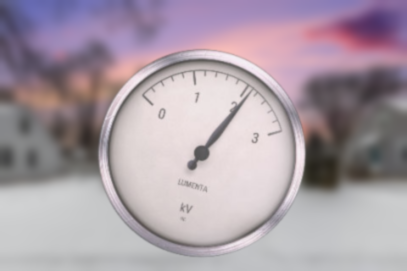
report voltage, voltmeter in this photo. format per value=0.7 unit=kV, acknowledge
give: value=2.1 unit=kV
